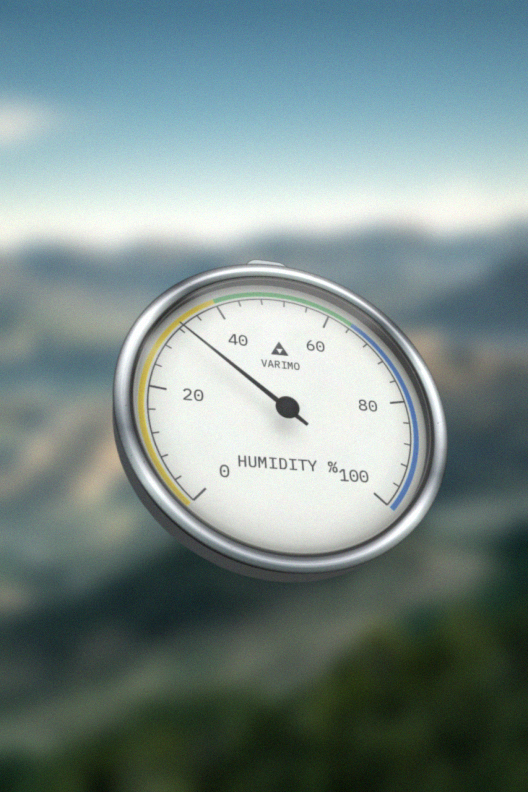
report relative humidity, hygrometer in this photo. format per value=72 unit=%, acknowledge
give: value=32 unit=%
